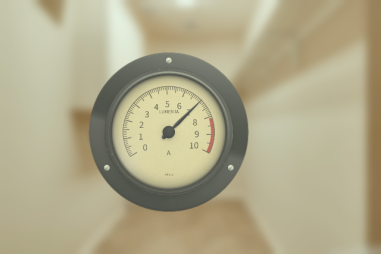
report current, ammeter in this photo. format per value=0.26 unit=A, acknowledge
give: value=7 unit=A
